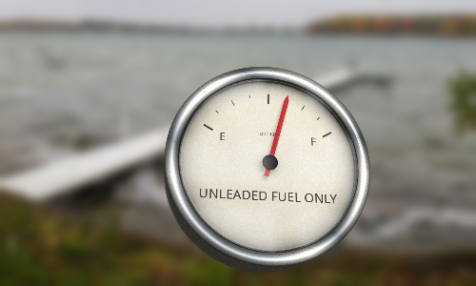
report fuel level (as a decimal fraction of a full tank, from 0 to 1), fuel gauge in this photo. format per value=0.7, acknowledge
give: value=0.625
